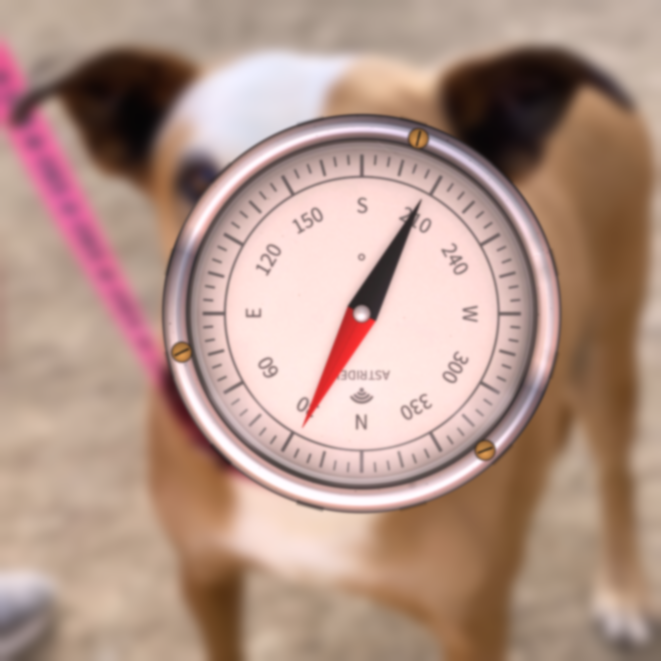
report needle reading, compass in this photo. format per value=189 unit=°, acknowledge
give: value=27.5 unit=°
